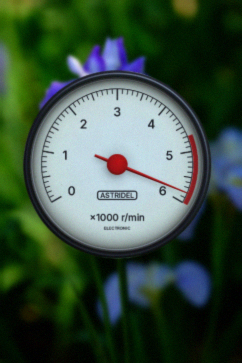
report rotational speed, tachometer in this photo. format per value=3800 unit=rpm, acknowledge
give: value=5800 unit=rpm
